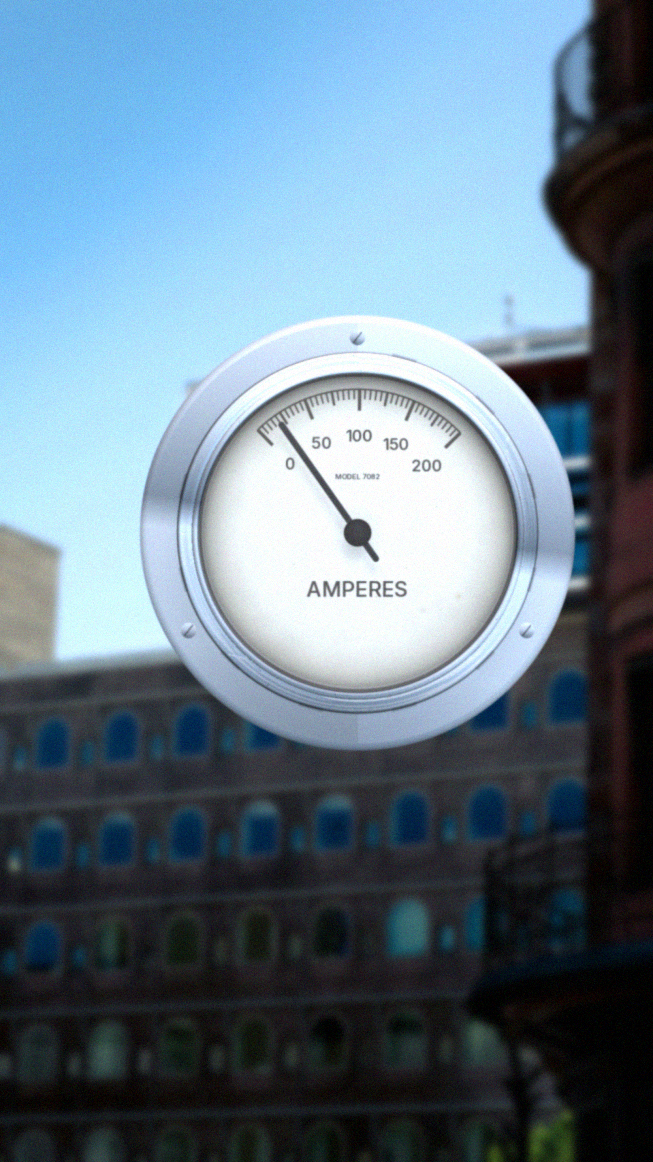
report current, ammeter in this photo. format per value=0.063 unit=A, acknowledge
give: value=20 unit=A
